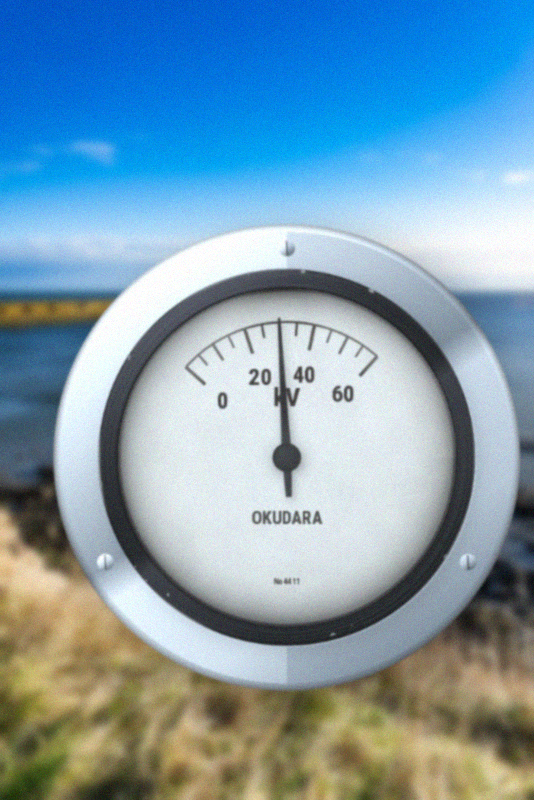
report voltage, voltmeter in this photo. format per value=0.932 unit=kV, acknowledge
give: value=30 unit=kV
